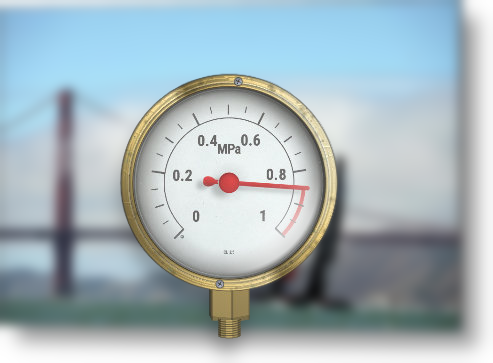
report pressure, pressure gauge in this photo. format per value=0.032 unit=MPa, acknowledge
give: value=0.85 unit=MPa
